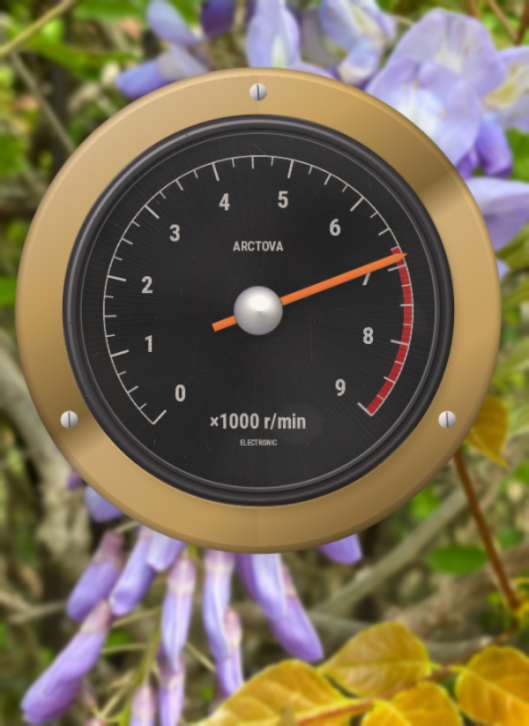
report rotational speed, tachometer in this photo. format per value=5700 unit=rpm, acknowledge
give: value=6875 unit=rpm
